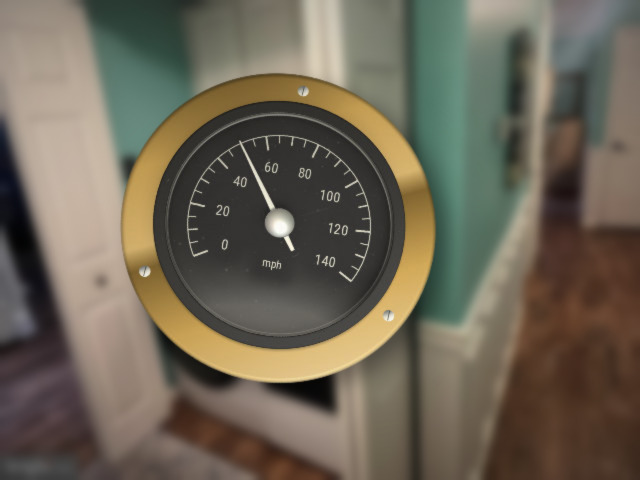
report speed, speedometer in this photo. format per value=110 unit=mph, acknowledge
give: value=50 unit=mph
